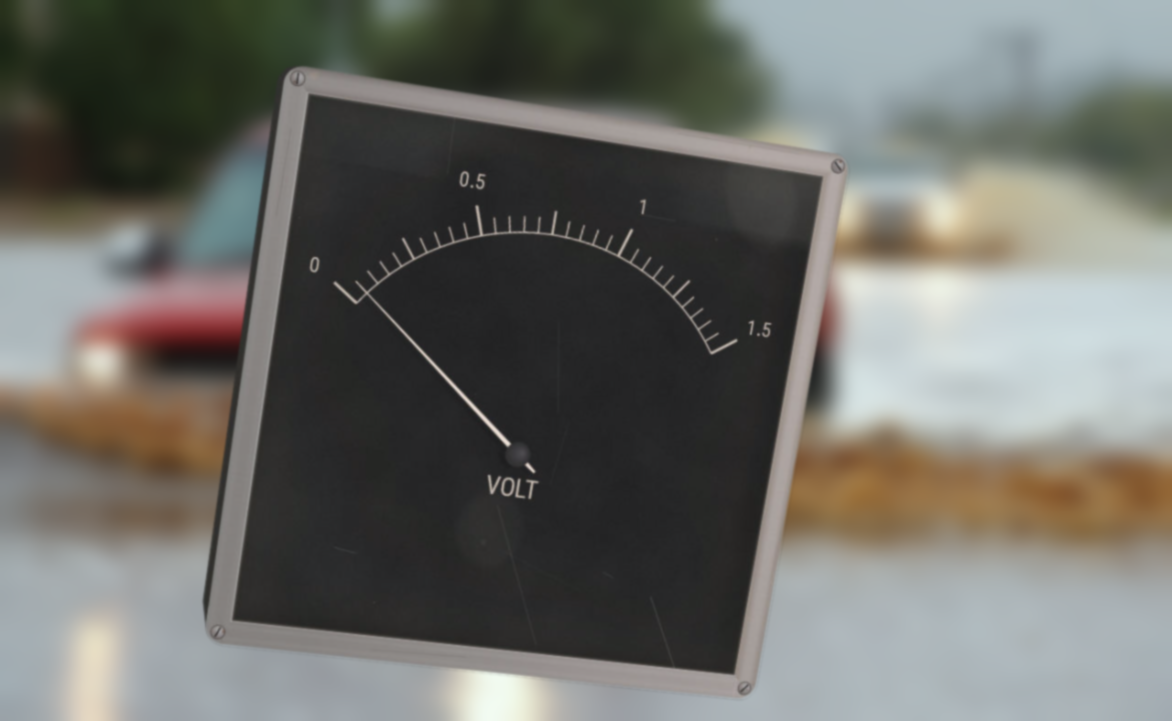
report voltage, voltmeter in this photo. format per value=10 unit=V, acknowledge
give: value=0.05 unit=V
